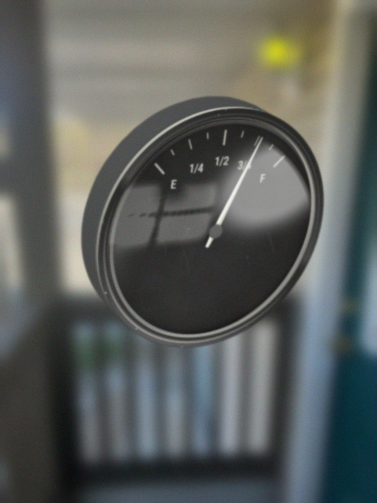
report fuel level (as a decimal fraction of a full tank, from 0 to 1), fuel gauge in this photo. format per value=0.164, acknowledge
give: value=0.75
